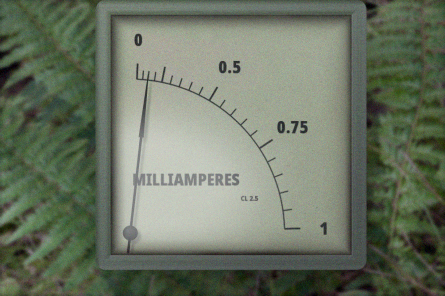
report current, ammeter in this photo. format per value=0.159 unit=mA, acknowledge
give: value=0.15 unit=mA
